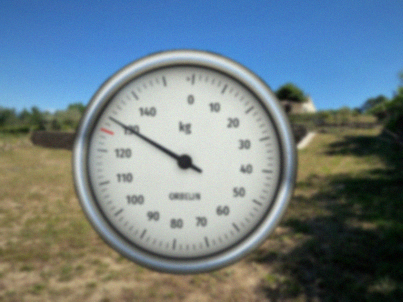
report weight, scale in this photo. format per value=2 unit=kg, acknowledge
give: value=130 unit=kg
